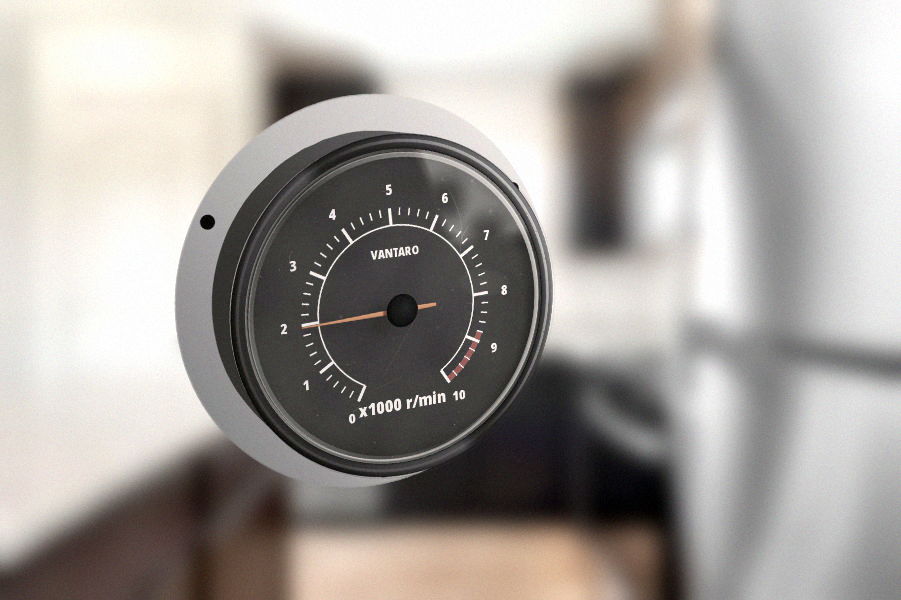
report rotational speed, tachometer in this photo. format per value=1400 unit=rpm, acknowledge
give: value=2000 unit=rpm
